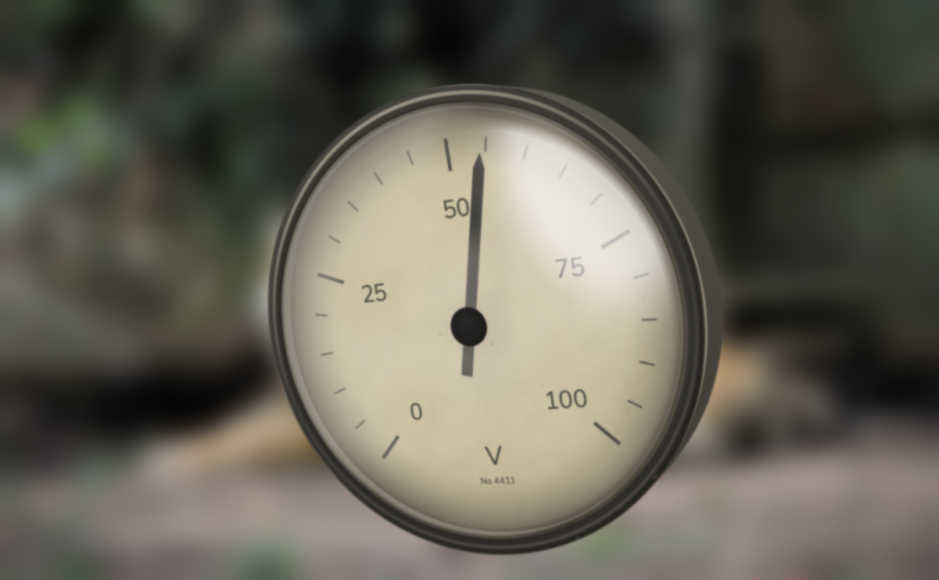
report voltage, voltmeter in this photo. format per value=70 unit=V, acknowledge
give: value=55 unit=V
